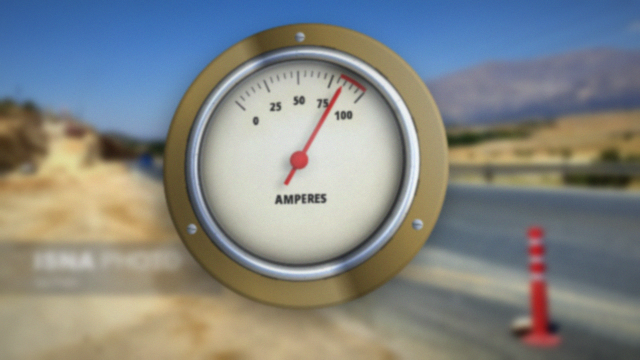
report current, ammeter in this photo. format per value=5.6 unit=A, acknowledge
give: value=85 unit=A
